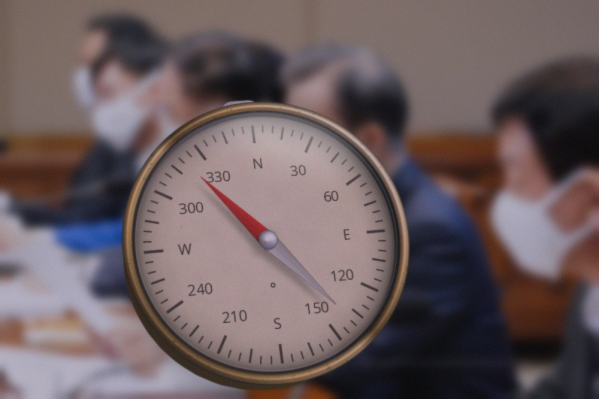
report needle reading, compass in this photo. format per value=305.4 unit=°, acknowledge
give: value=320 unit=°
